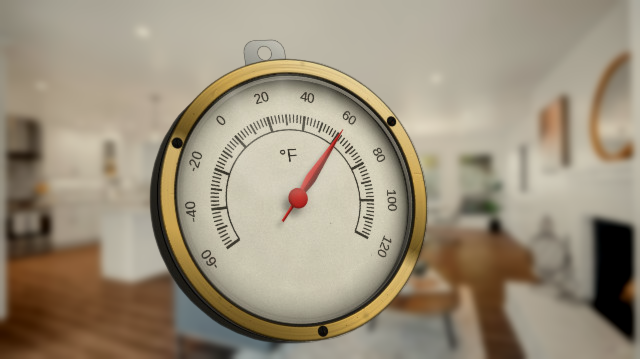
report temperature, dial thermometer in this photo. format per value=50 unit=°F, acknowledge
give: value=60 unit=°F
